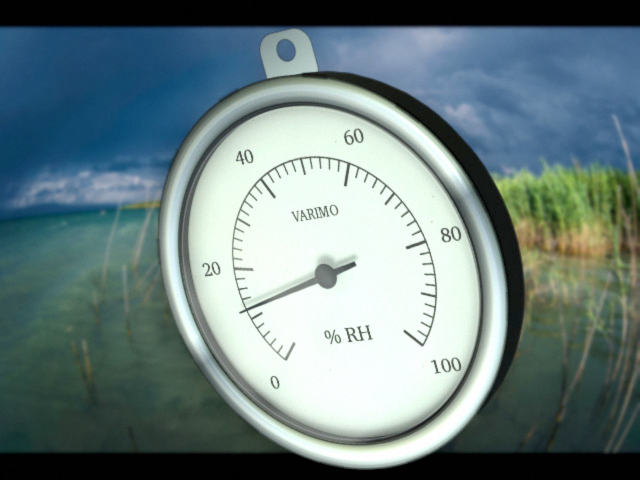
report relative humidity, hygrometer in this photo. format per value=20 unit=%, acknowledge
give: value=12 unit=%
